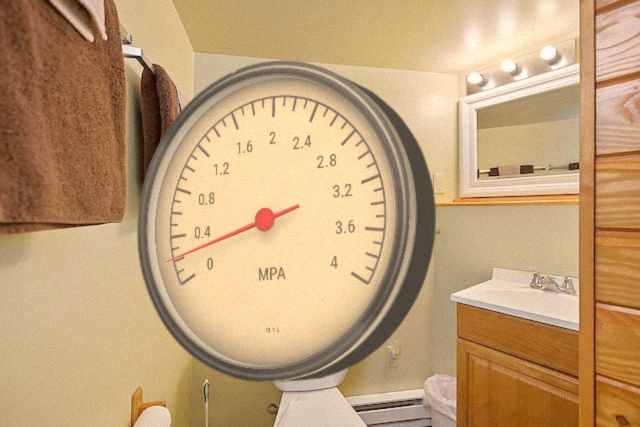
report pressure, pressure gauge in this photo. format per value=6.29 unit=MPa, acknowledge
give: value=0.2 unit=MPa
